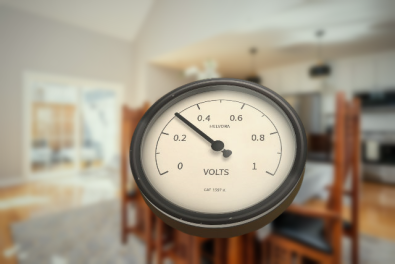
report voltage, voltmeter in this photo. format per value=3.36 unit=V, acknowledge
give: value=0.3 unit=V
